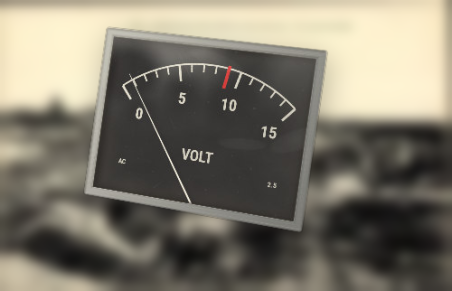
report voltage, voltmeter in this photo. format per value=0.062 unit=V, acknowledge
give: value=1 unit=V
